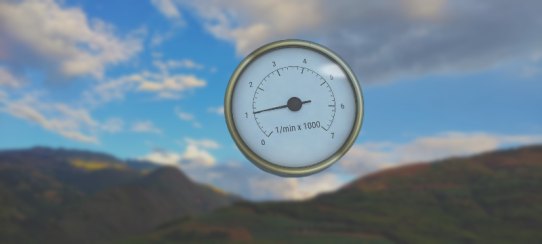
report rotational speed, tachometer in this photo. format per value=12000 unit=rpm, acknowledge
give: value=1000 unit=rpm
